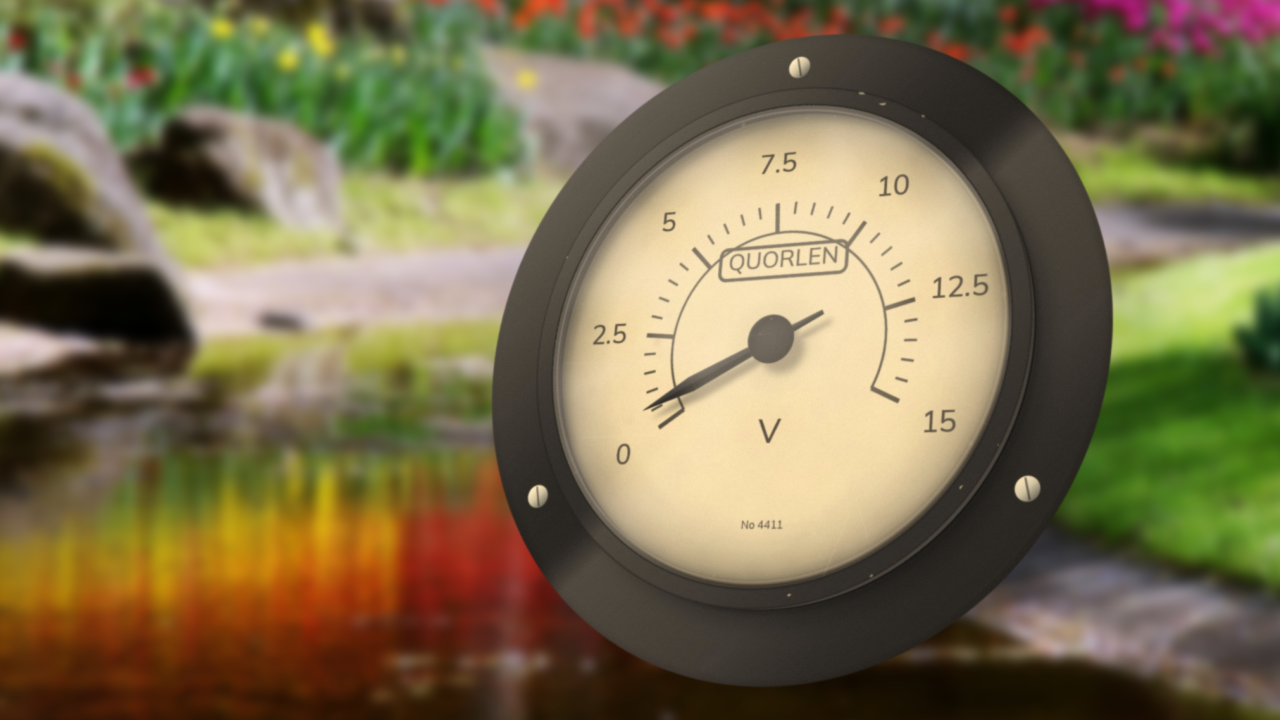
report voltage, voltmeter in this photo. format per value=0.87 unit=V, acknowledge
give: value=0.5 unit=V
